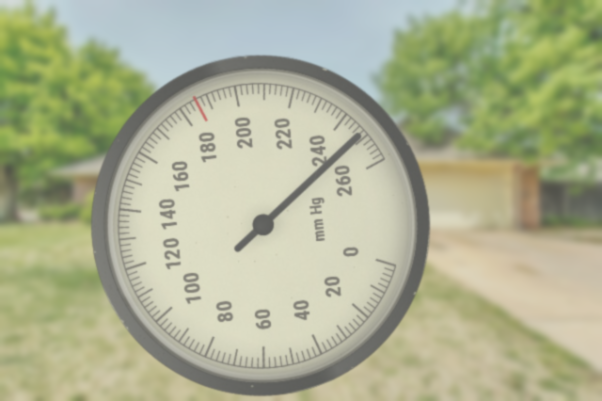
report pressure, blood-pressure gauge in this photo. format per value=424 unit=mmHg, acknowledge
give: value=248 unit=mmHg
